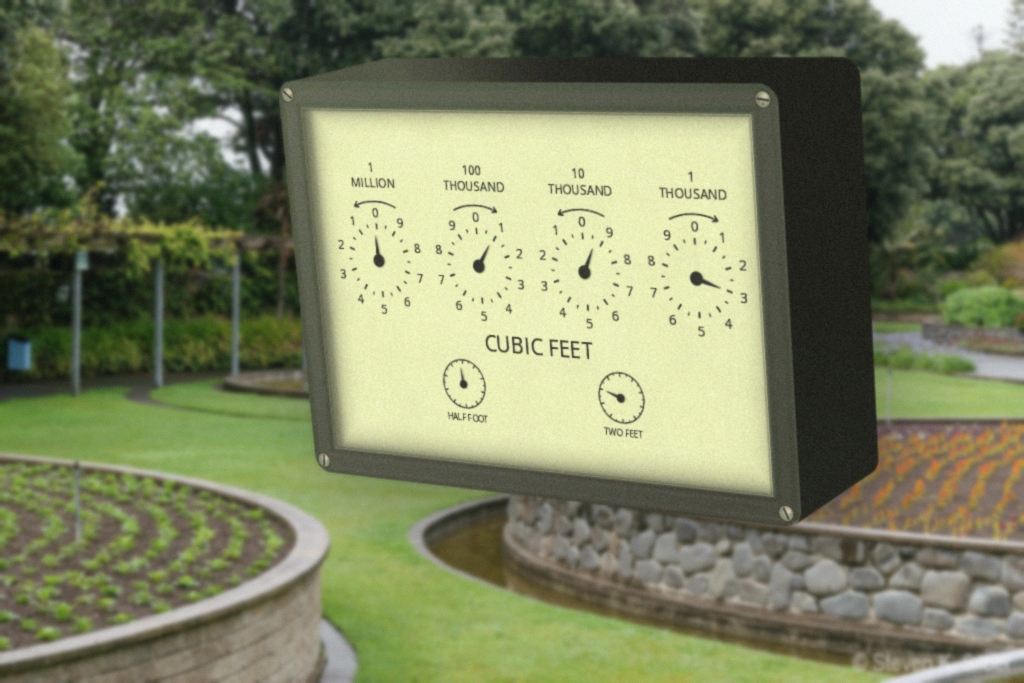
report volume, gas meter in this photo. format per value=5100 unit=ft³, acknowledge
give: value=9300 unit=ft³
